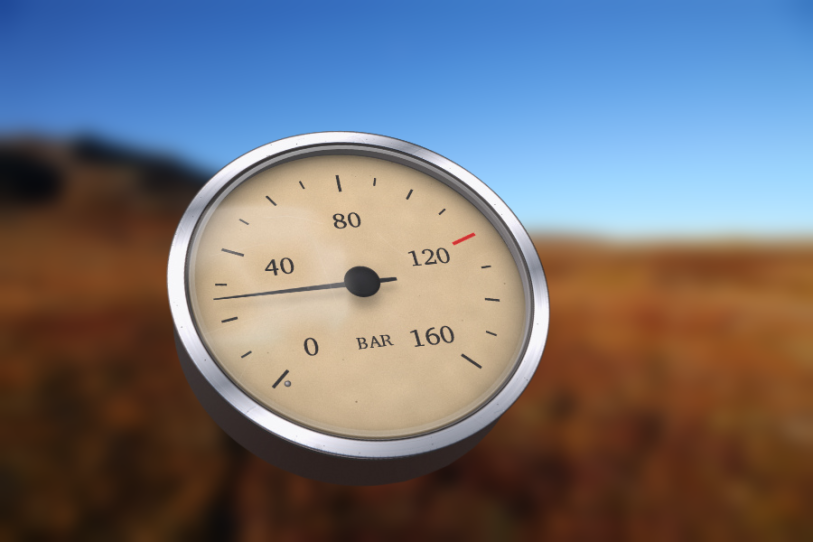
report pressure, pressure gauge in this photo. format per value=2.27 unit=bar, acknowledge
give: value=25 unit=bar
